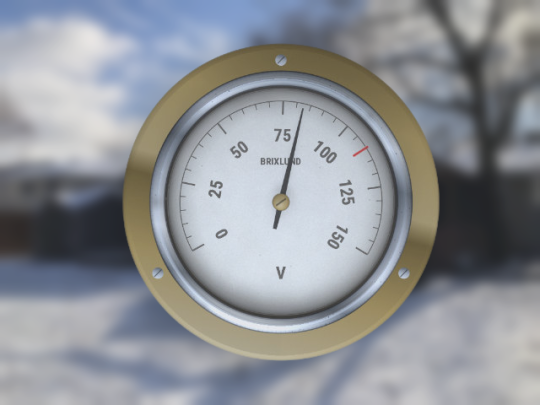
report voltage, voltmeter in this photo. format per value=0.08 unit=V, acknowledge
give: value=82.5 unit=V
